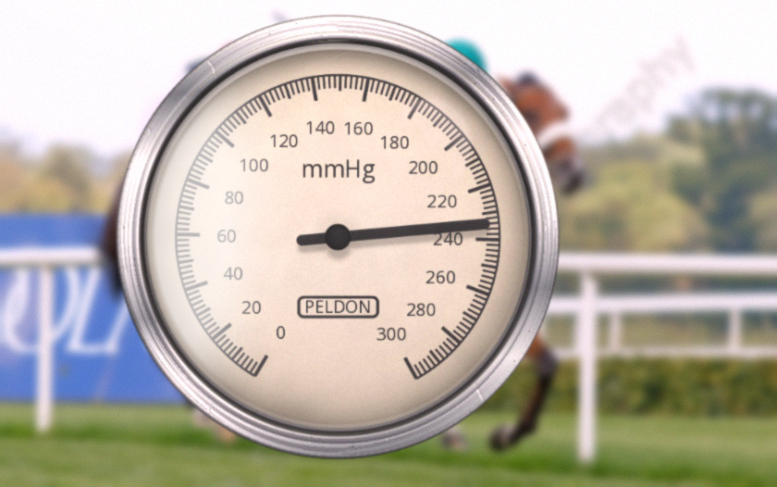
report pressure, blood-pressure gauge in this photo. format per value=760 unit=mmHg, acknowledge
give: value=234 unit=mmHg
